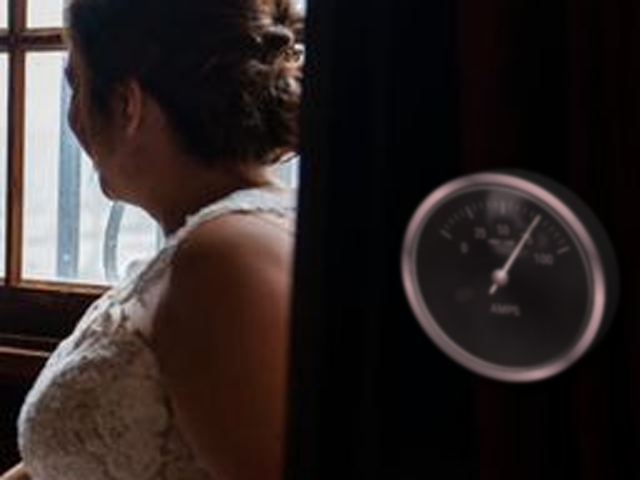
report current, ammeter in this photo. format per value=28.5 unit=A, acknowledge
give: value=75 unit=A
